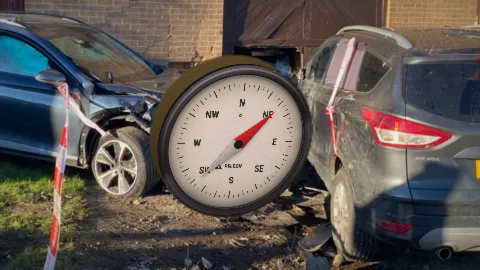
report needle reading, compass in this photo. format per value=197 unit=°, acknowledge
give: value=45 unit=°
